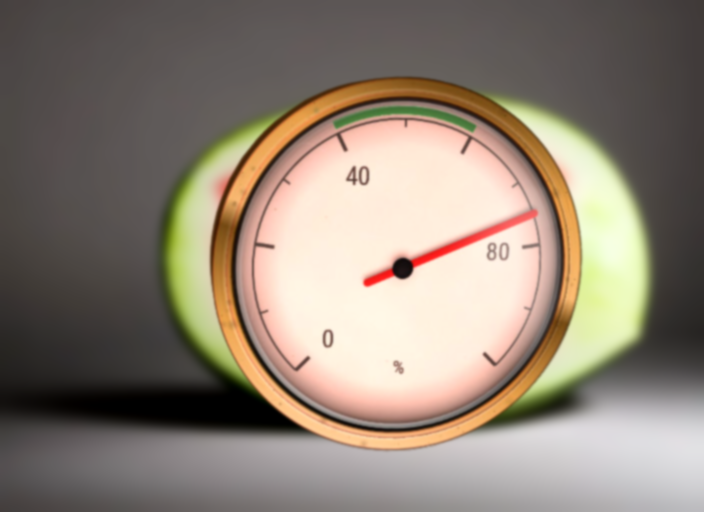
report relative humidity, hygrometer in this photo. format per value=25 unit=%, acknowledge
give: value=75 unit=%
